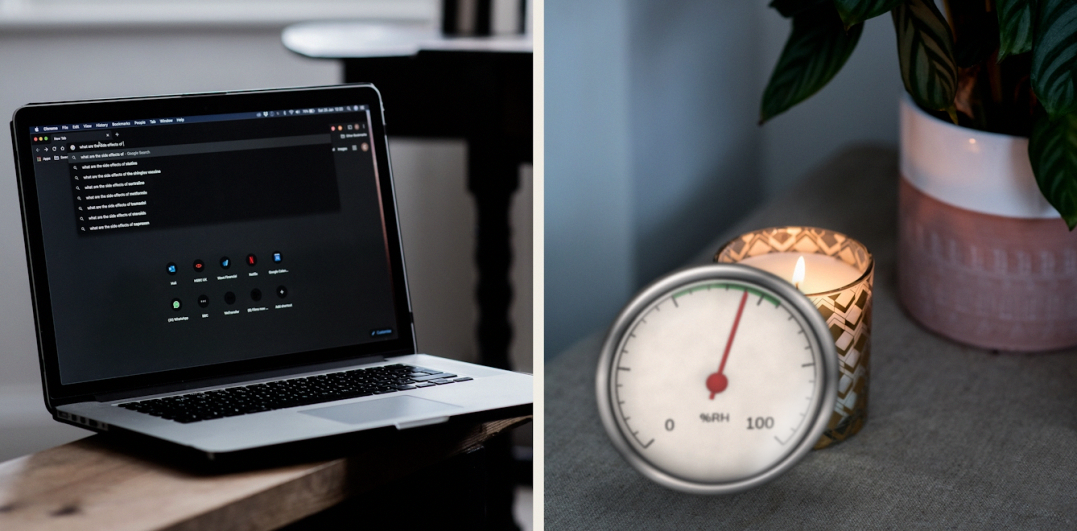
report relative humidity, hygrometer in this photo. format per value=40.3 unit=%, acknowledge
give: value=56 unit=%
